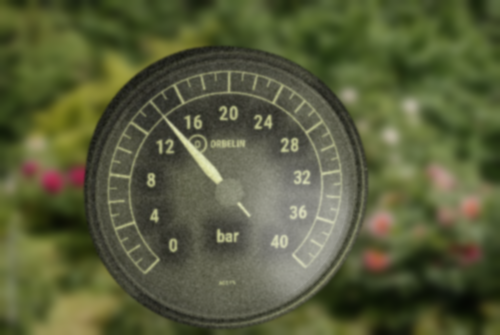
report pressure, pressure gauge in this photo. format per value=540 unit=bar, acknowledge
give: value=14 unit=bar
